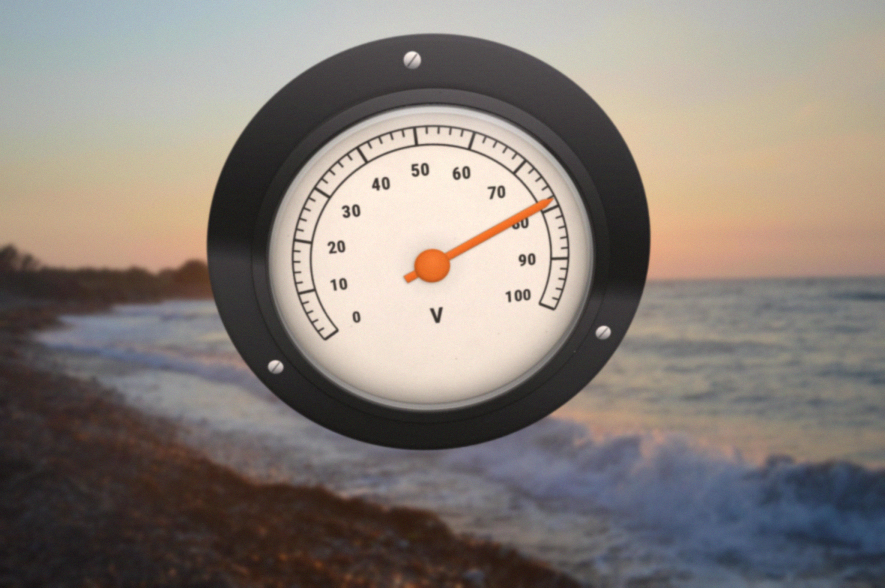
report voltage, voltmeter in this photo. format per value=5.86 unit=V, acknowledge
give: value=78 unit=V
